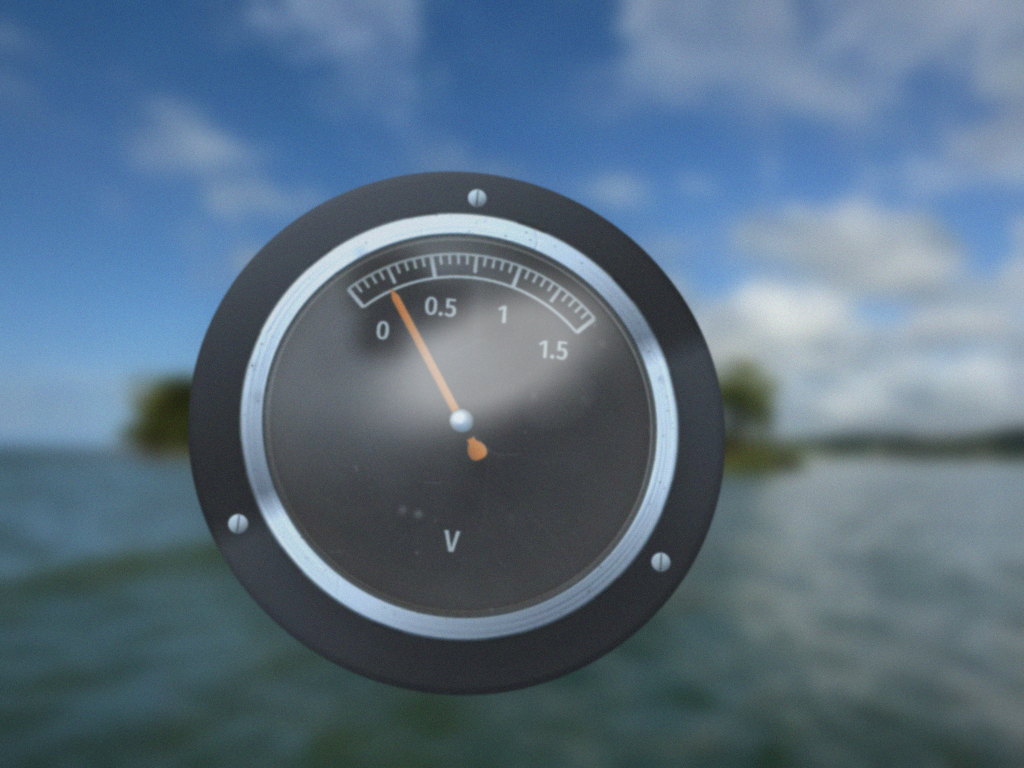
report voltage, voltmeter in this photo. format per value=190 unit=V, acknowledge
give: value=0.2 unit=V
